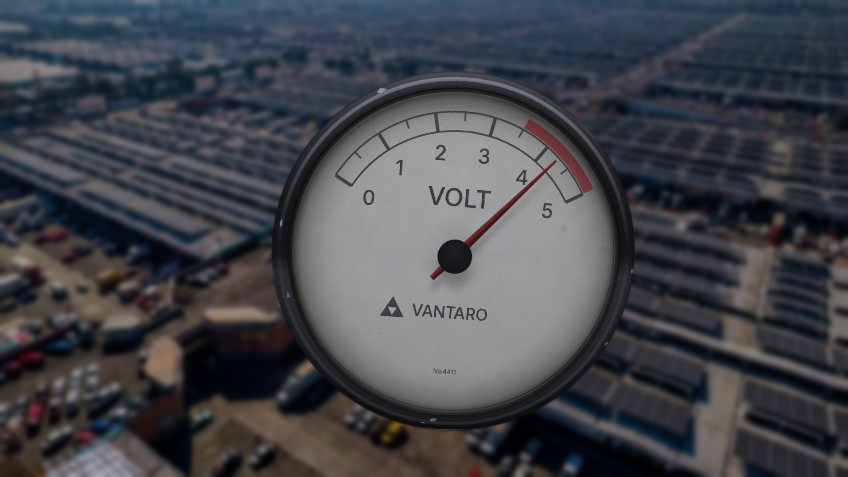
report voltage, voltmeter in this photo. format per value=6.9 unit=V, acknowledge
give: value=4.25 unit=V
